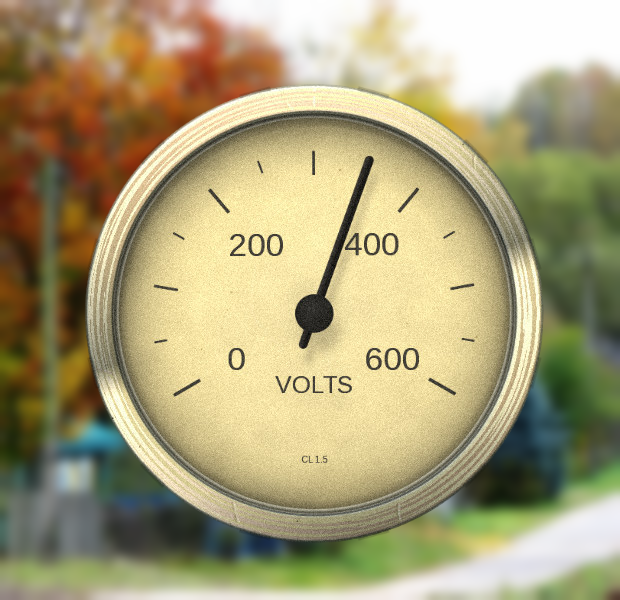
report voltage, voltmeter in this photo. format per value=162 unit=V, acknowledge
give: value=350 unit=V
